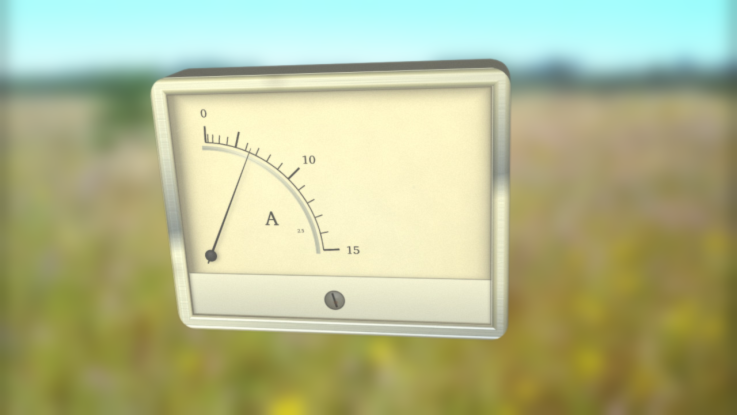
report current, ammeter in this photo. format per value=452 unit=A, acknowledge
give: value=6.5 unit=A
